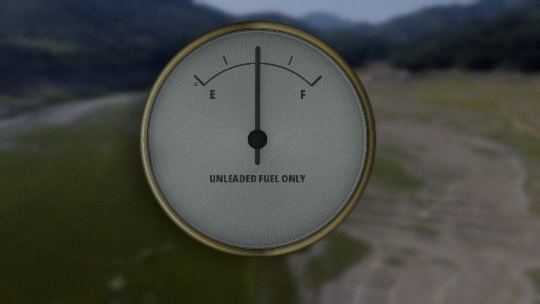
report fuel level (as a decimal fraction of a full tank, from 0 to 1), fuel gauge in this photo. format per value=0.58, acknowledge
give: value=0.5
